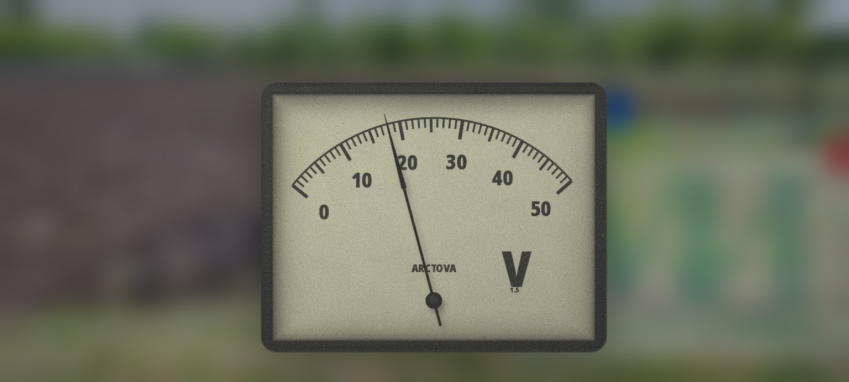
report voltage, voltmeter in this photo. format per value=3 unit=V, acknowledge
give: value=18 unit=V
